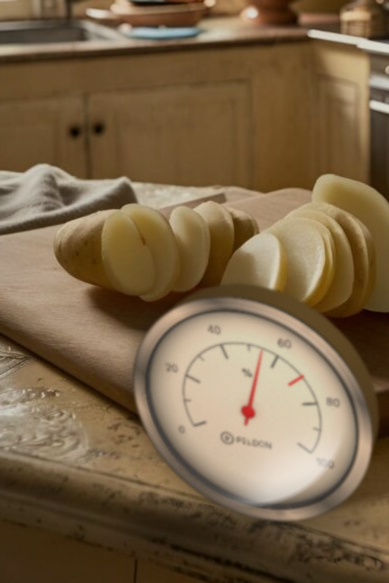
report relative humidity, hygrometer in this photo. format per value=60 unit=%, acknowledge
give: value=55 unit=%
